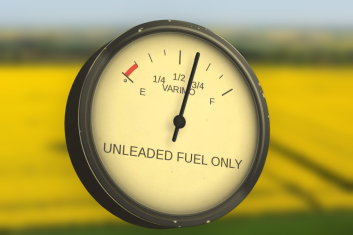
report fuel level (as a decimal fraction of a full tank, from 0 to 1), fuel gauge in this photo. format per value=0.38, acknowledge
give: value=0.625
